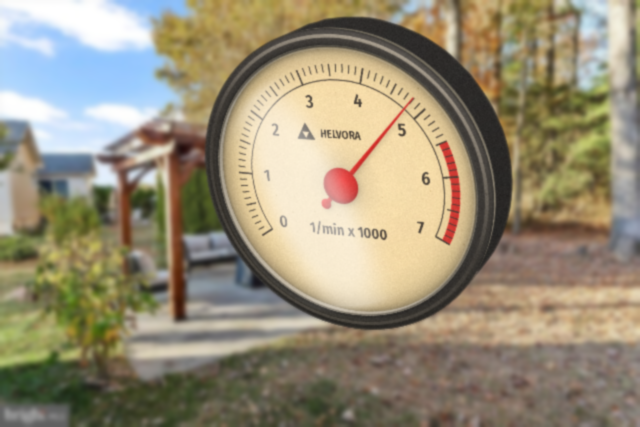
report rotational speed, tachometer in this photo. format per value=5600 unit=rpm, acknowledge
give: value=4800 unit=rpm
